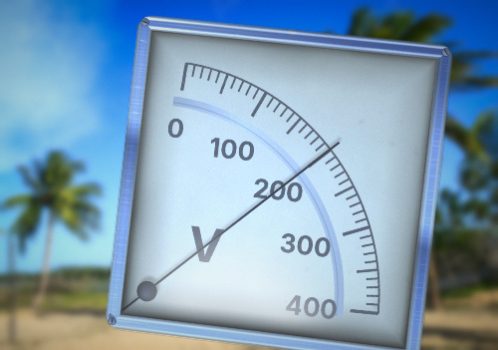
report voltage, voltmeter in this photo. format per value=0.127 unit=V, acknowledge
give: value=200 unit=V
